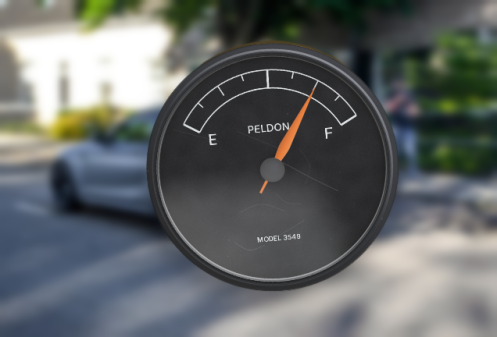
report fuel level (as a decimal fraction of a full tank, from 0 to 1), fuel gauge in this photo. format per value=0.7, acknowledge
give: value=0.75
